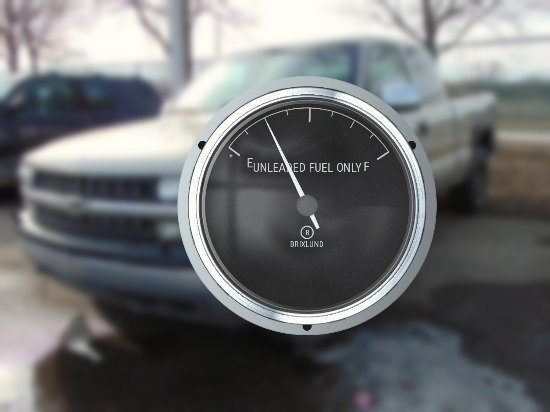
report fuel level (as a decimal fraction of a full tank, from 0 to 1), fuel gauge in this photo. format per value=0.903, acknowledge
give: value=0.25
